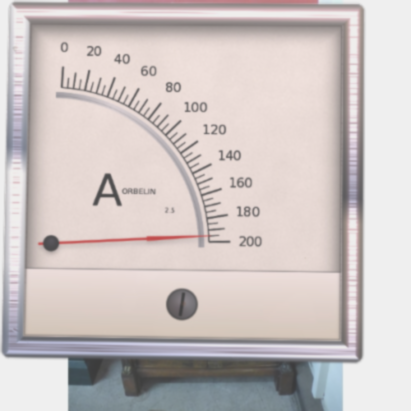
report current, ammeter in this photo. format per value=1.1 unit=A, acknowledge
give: value=195 unit=A
